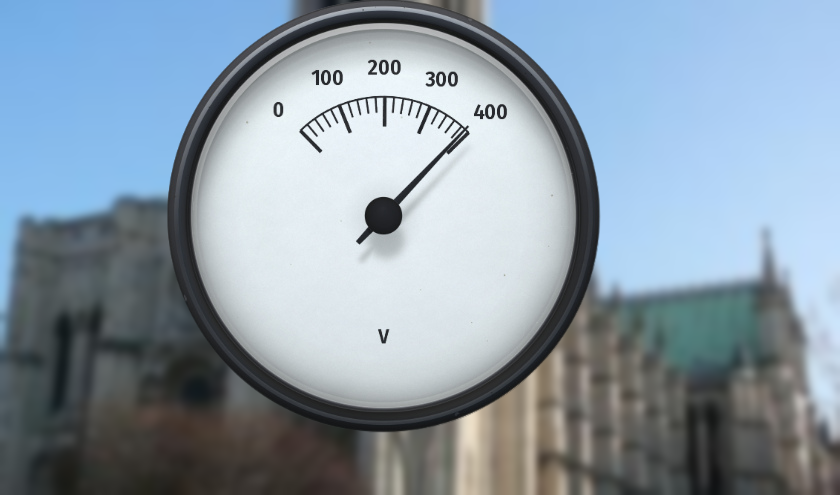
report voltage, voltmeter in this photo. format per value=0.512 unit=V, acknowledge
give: value=390 unit=V
